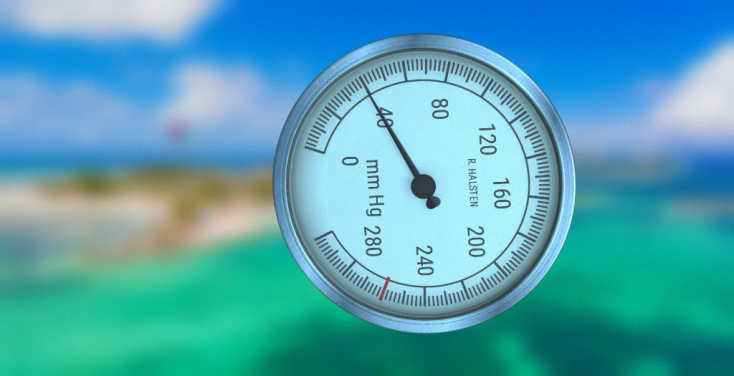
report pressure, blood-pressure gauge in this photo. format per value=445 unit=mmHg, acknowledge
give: value=40 unit=mmHg
